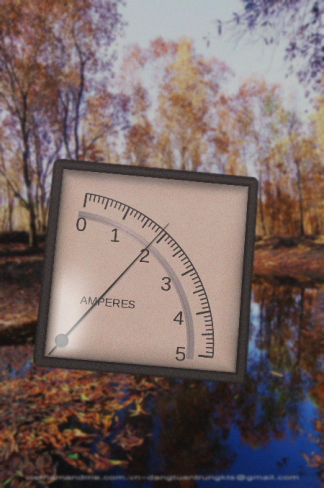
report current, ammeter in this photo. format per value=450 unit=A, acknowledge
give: value=1.9 unit=A
